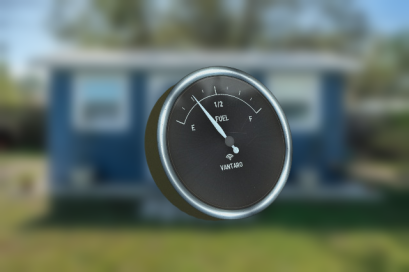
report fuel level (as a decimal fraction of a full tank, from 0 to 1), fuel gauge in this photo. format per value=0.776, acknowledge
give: value=0.25
